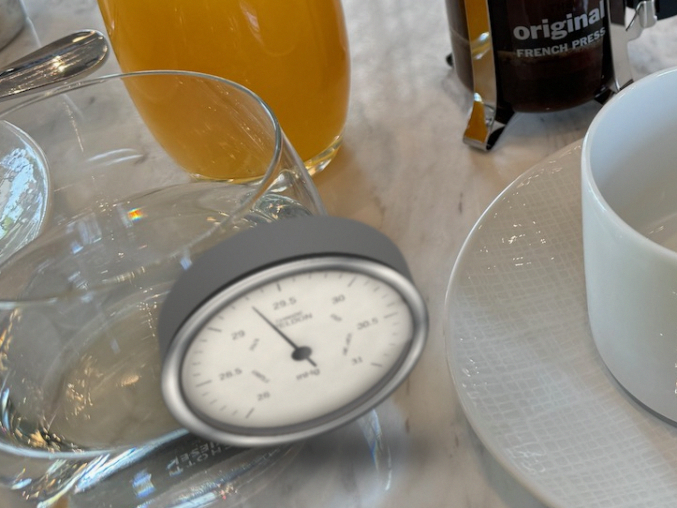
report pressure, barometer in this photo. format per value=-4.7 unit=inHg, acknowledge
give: value=29.3 unit=inHg
